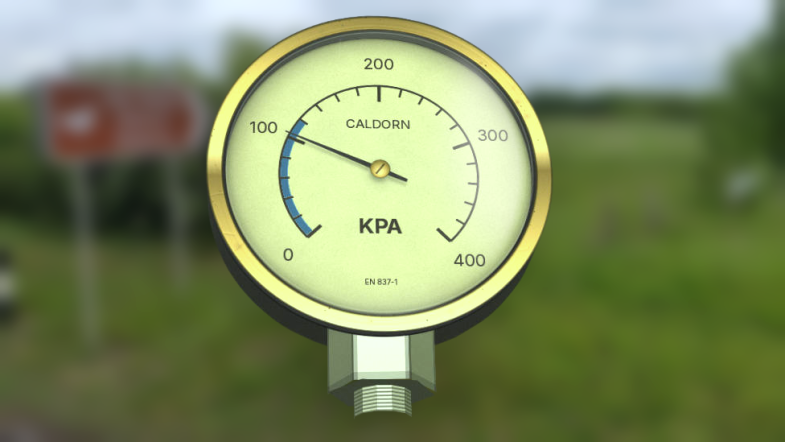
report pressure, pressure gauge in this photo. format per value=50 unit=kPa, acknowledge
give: value=100 unit=kPa
